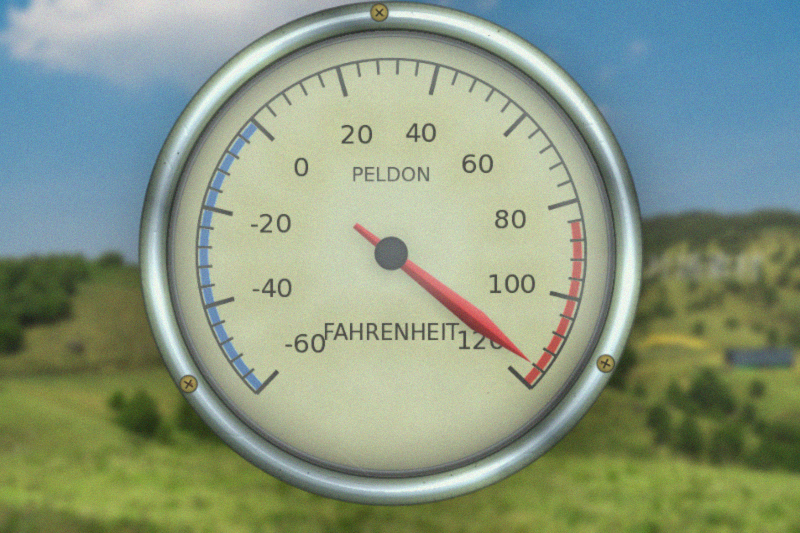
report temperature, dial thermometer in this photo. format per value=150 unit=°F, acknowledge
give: value=116 unit=°F
